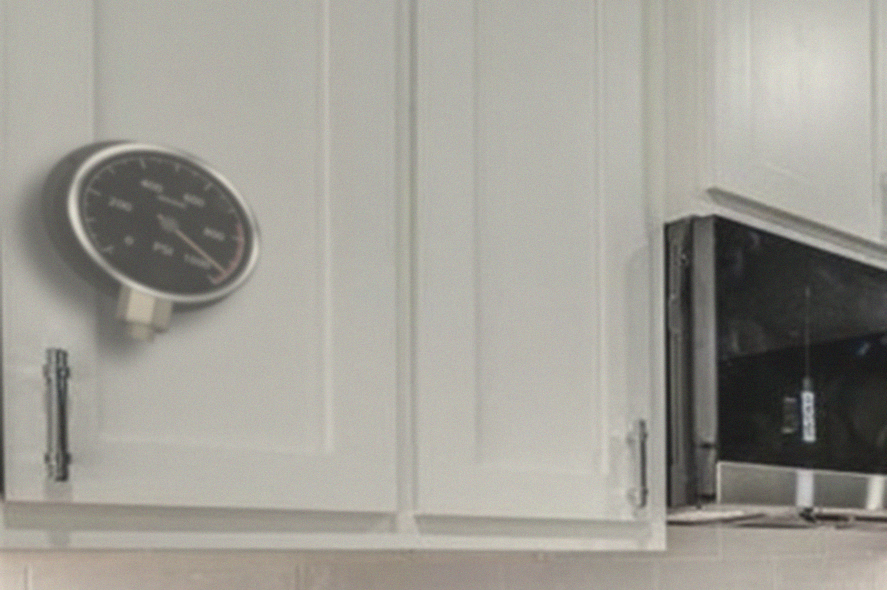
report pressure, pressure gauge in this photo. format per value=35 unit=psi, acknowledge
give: value=950 unit=psi
